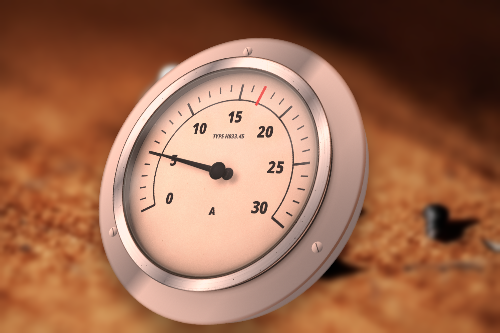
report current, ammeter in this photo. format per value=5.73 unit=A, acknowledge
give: value=5 unit=A
